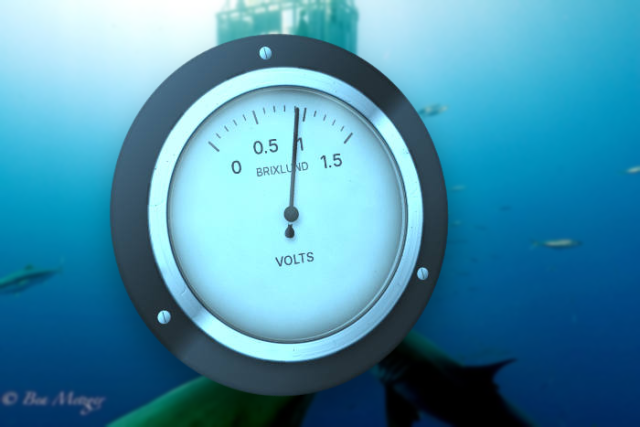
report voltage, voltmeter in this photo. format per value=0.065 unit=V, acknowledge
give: value=0.9 unit=V
